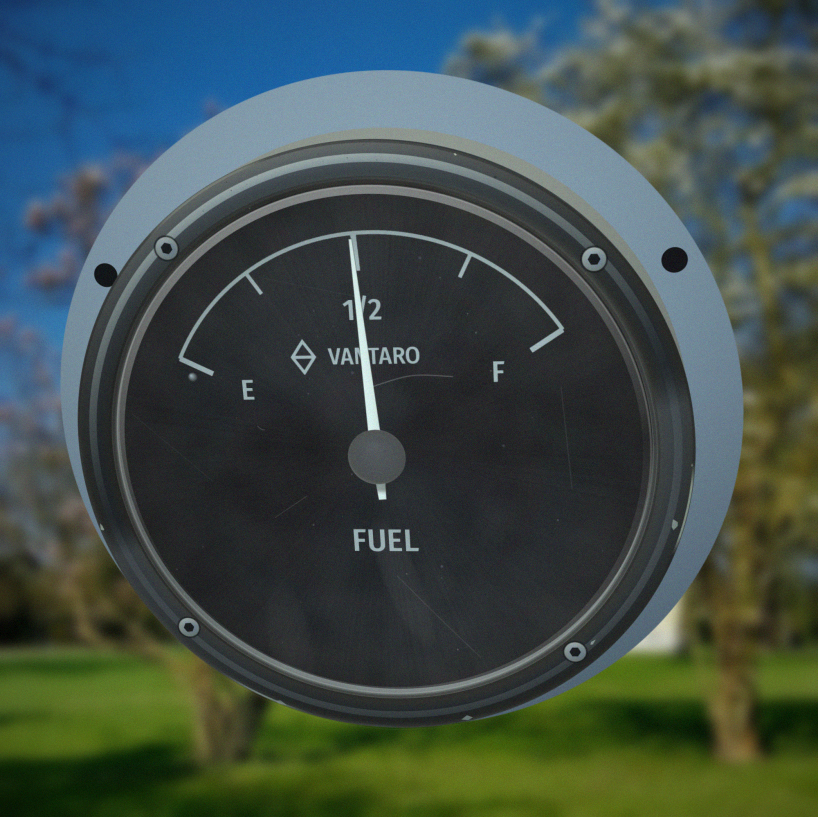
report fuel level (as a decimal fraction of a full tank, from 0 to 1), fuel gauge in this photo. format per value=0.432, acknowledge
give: value=0.5
